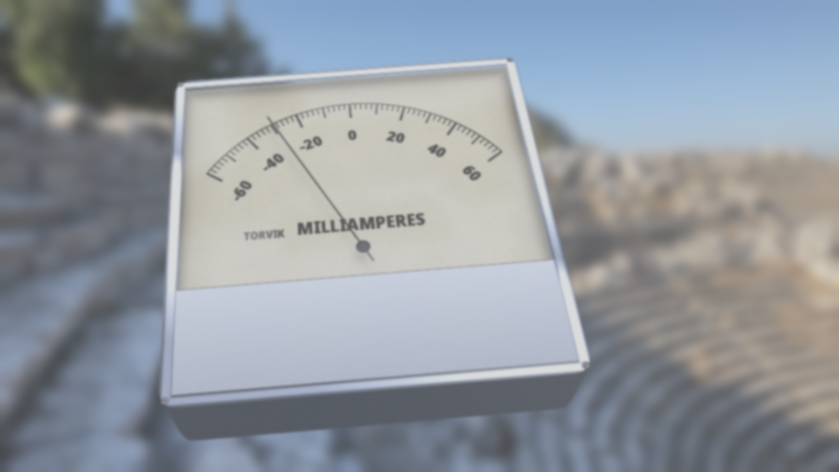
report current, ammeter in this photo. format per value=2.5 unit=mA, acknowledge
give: value=-30 unit=mA
